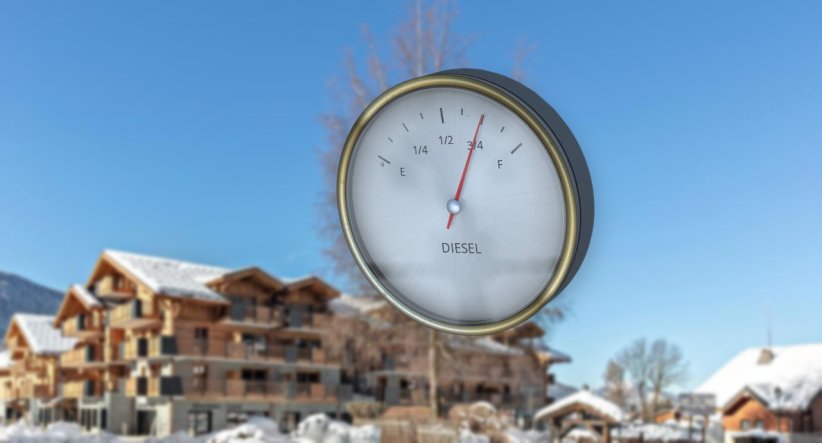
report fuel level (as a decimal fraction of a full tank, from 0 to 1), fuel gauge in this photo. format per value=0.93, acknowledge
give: value=0.75
